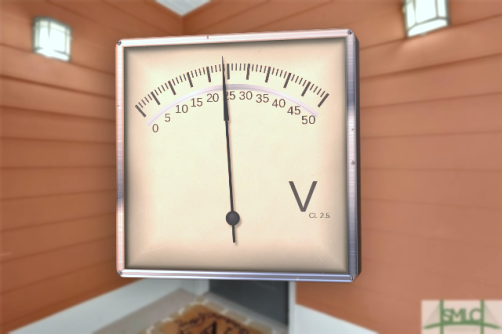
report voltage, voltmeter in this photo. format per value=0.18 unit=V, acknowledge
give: value=24 unit=V
